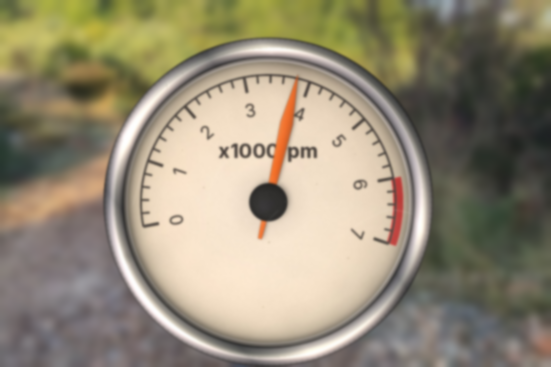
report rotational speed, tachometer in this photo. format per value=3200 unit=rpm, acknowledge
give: value=3800 unit=rpm
